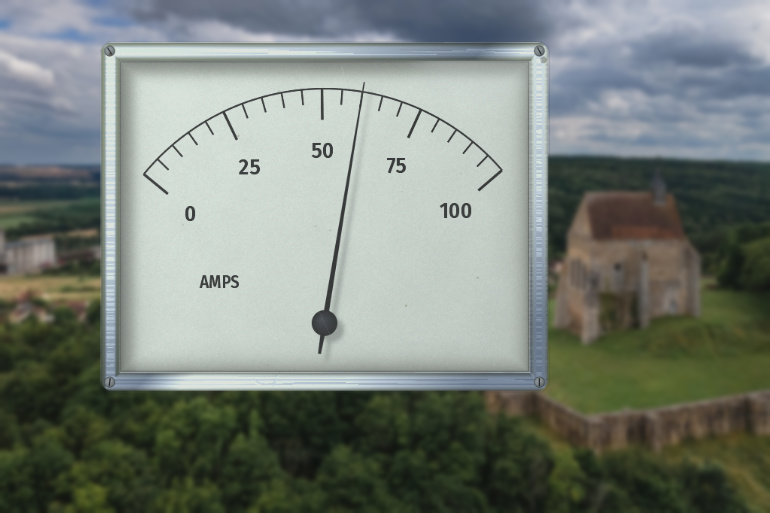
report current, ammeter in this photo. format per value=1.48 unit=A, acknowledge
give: value=60 unit=A
